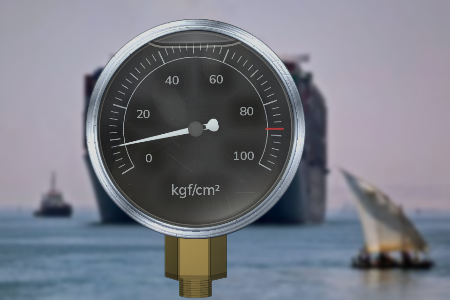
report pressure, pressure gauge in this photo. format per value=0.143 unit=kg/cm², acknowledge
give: value=8 unit=kg/cm²
